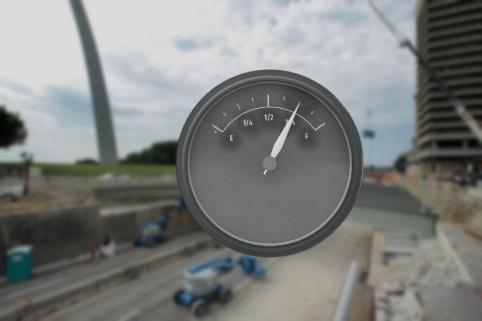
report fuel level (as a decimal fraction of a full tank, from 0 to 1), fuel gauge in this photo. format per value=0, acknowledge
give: value=0.75
